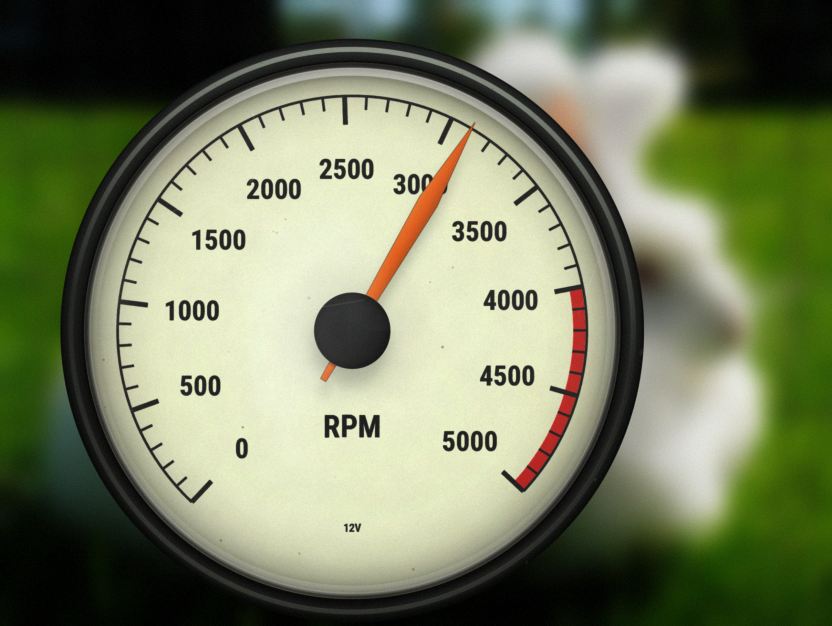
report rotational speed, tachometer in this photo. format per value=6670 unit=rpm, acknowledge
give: value=3100 unit=rpm
